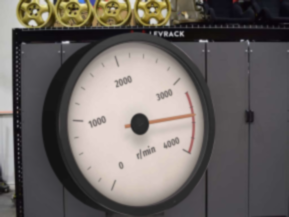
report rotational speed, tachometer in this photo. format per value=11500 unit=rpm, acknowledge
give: value=3500 unit=rpm
